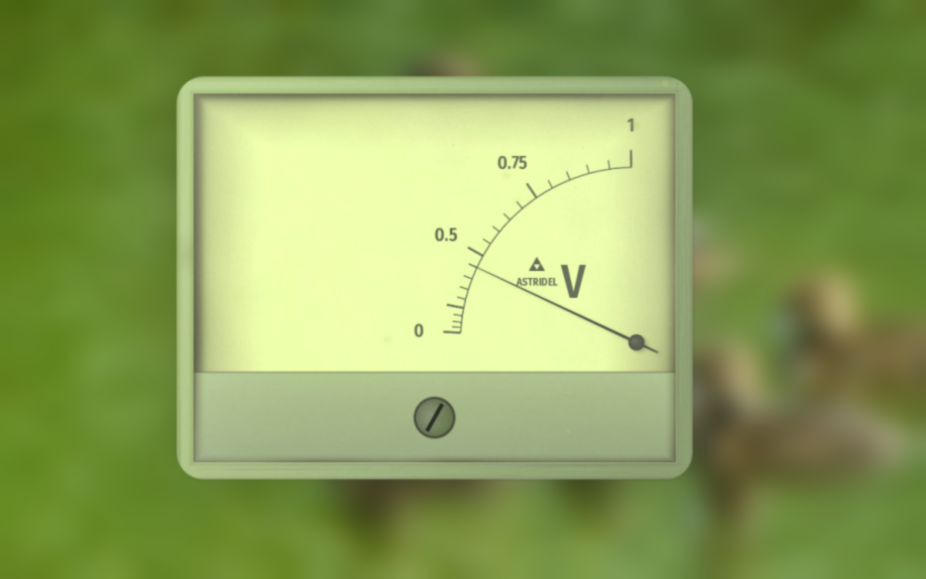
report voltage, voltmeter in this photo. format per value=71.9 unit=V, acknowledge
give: value=0.45 unit=V
